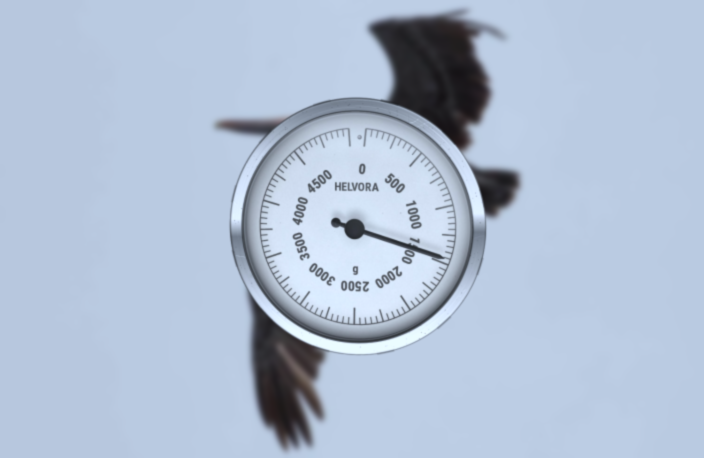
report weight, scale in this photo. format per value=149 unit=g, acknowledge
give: value=1450 unit=g
